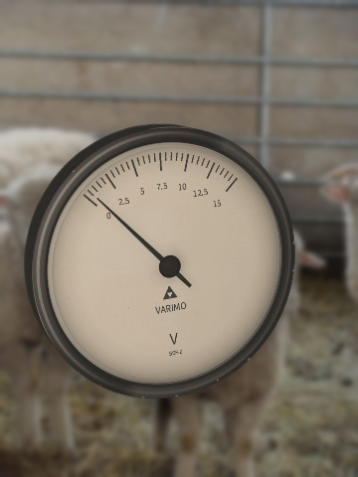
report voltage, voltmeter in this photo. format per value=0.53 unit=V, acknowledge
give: value=0.5 unit=V
